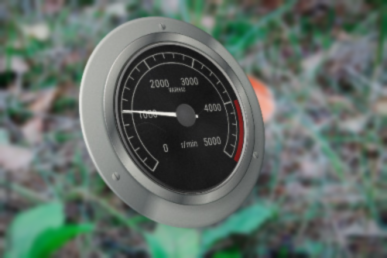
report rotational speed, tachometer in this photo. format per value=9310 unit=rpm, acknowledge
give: value=1000 unit=rpm
